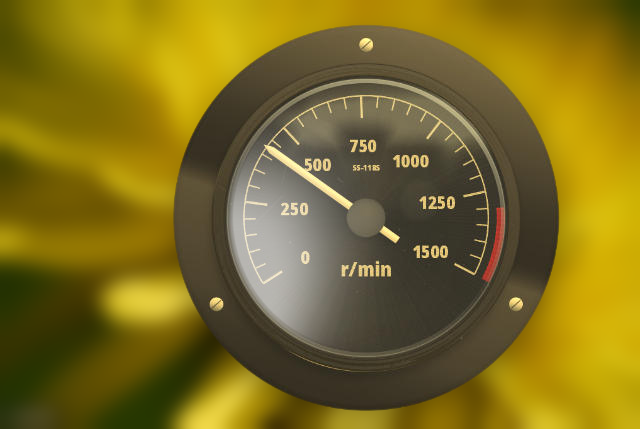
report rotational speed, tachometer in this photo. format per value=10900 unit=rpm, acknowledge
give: value=425 unit=rpm
